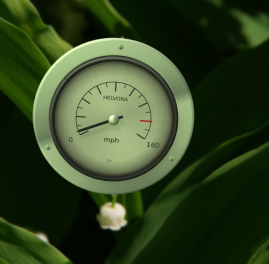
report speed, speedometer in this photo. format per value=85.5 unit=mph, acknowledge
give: value=5 unit=mph
